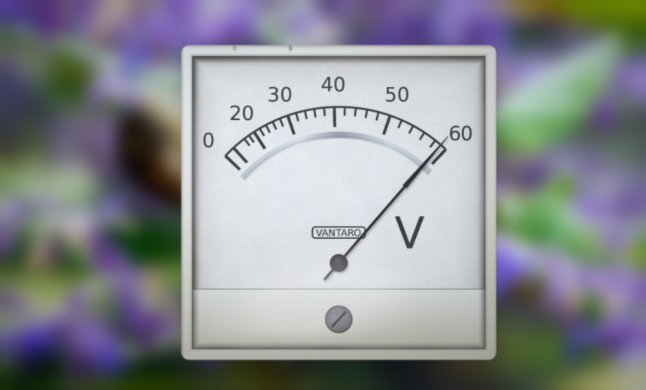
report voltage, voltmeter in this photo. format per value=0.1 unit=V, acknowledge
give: value=59 unit=V
